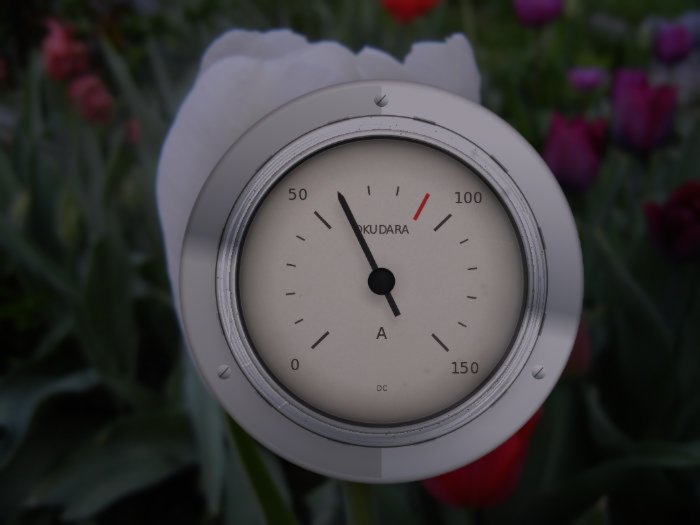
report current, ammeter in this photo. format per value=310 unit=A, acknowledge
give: value=60 unit=A
